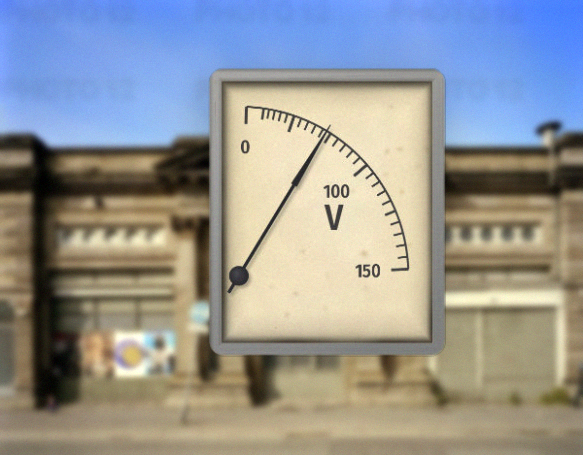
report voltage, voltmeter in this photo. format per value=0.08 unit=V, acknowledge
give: value=72.5 unit=V
